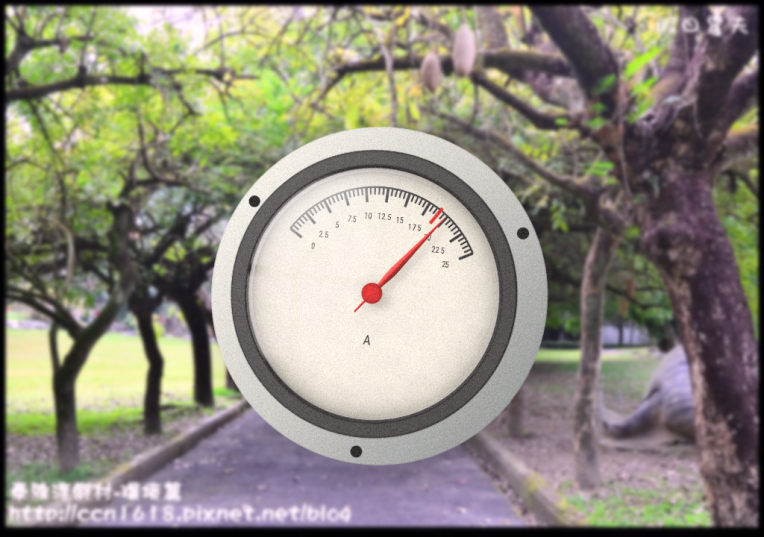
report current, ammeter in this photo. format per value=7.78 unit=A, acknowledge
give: value=20 unit=A
